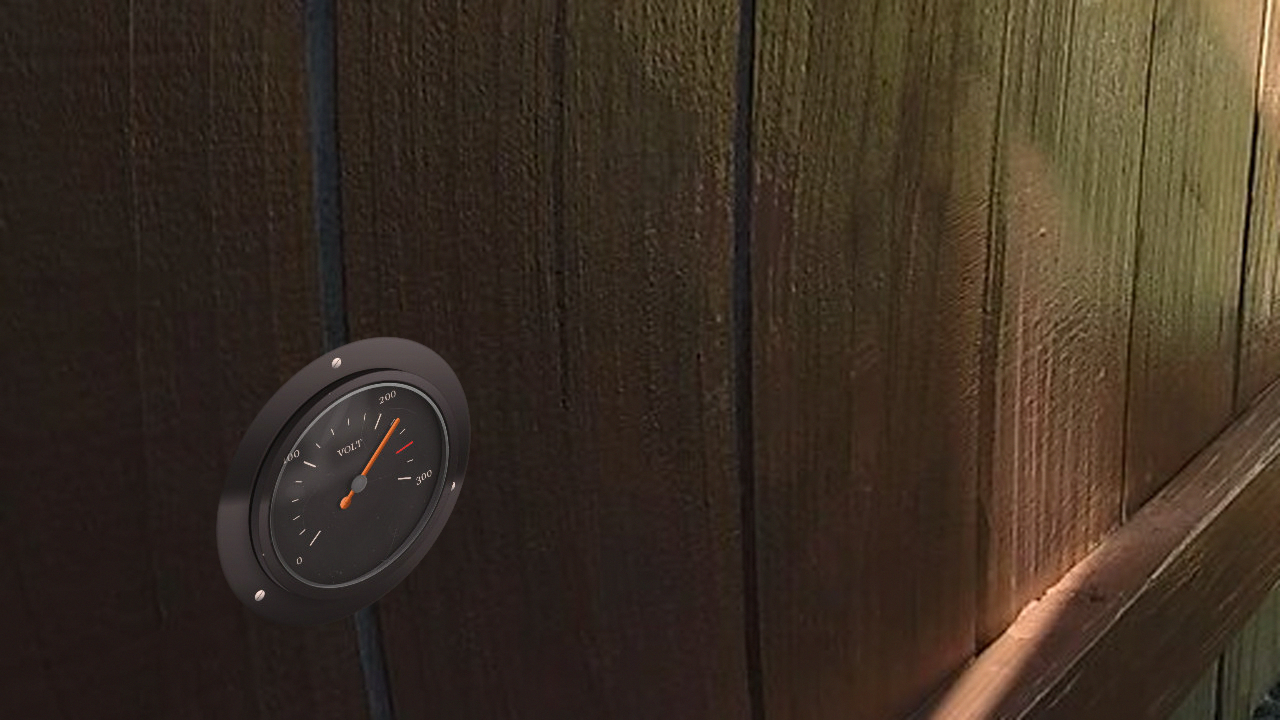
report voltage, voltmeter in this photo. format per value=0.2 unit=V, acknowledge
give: value=220 unit=V
